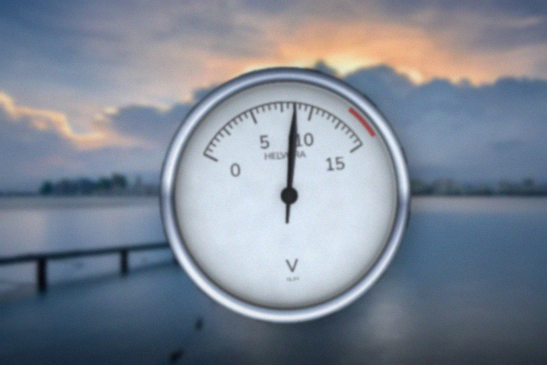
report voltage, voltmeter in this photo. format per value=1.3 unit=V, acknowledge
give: value=8.5 unit=V
